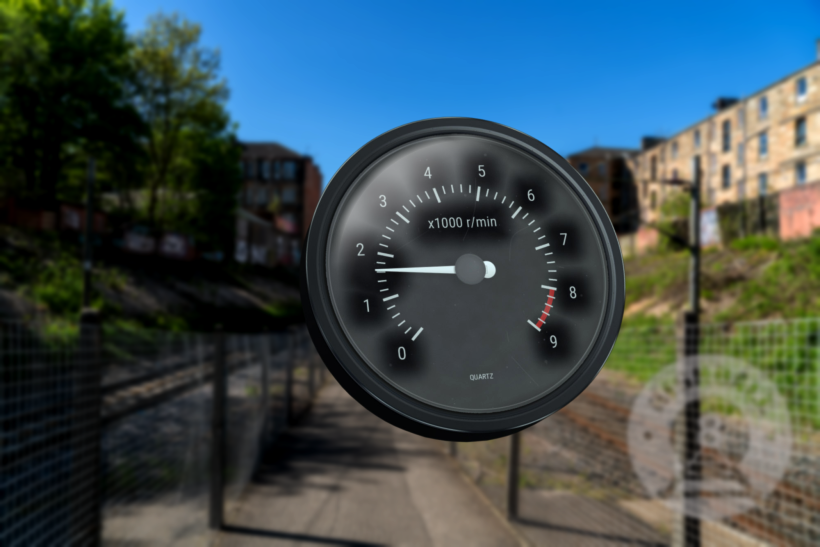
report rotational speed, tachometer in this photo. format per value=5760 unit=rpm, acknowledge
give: value=1600 unit=rpm
